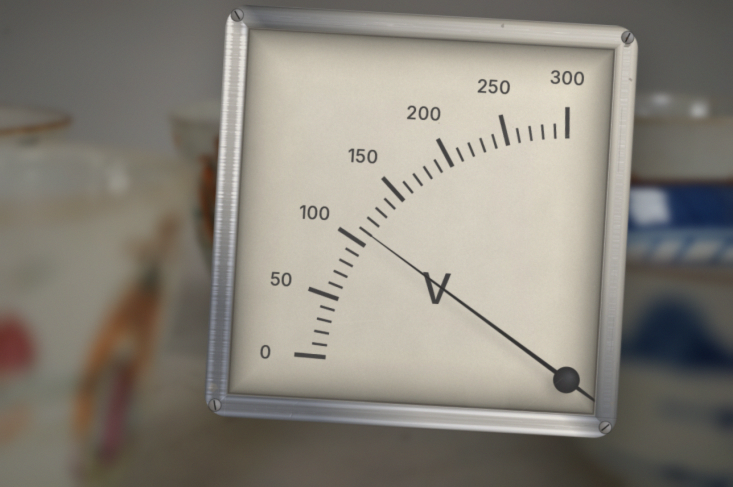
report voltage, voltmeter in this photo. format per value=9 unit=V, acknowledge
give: value=110 unit=V
